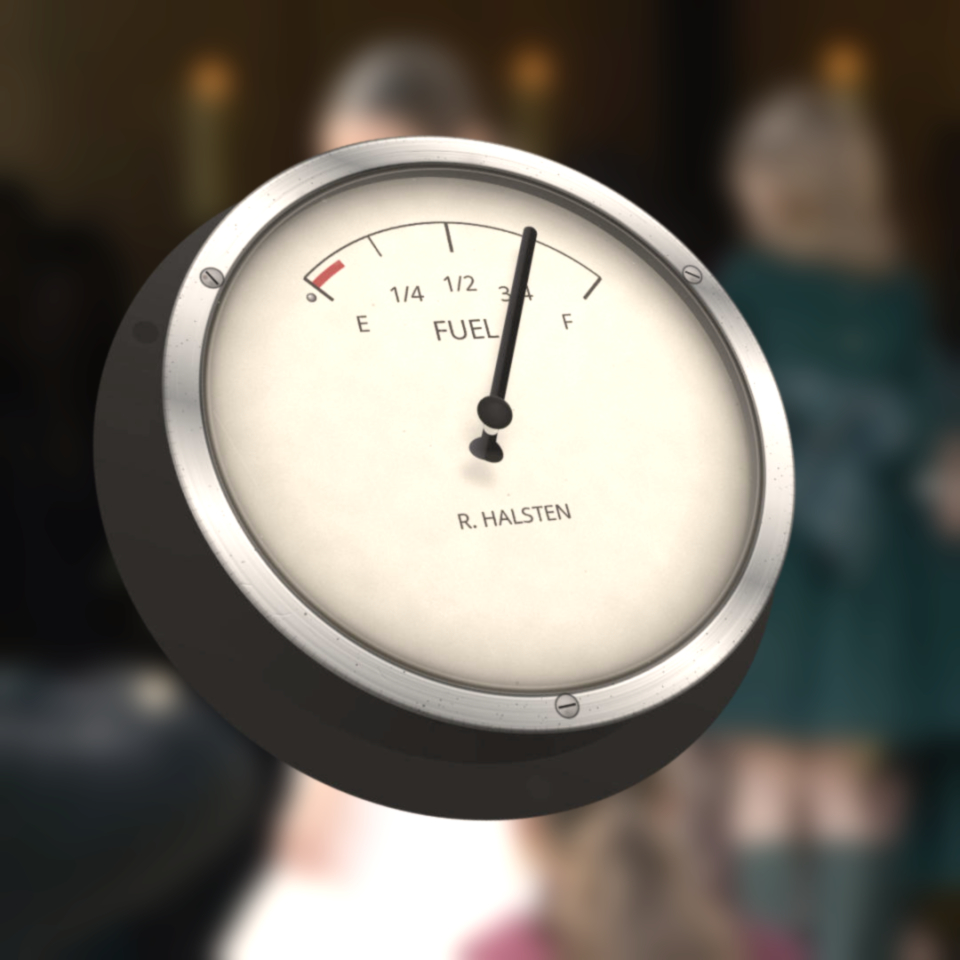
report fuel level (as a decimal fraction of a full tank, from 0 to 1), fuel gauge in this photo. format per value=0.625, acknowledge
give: value=0.75
